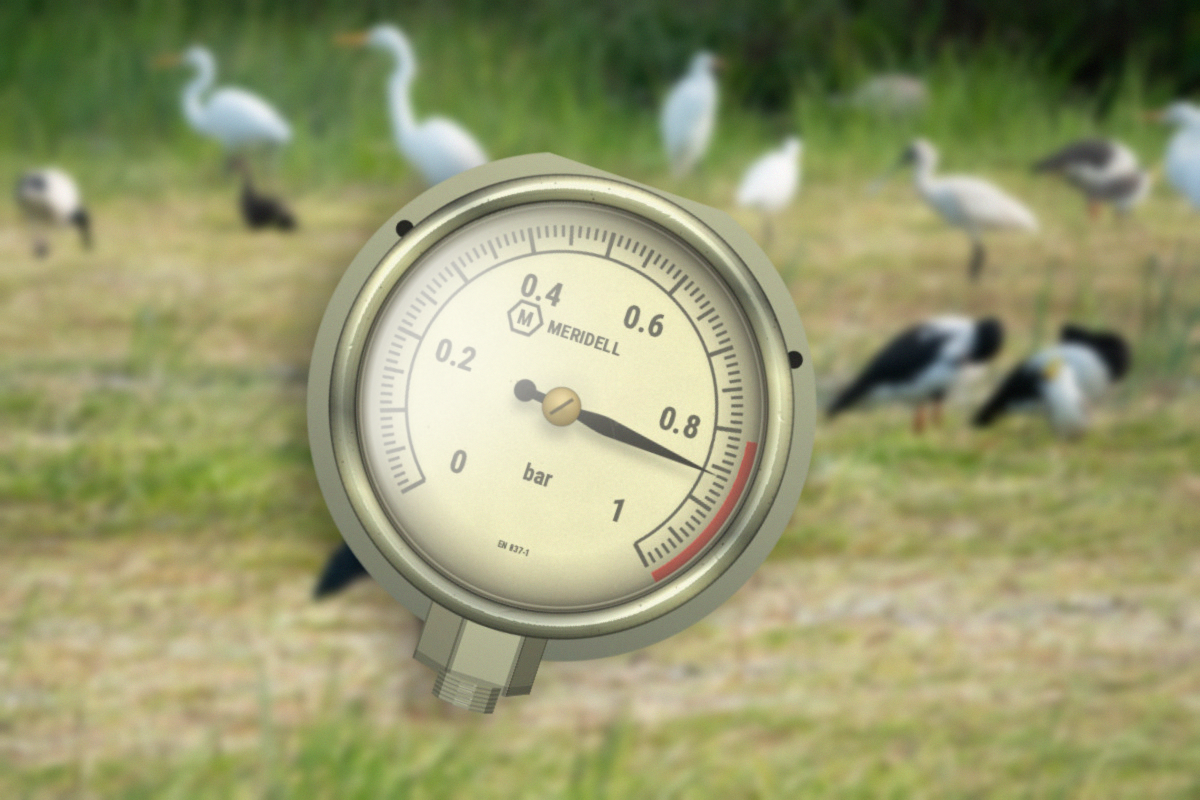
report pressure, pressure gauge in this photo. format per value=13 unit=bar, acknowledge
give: value=0.86 unit=bar
